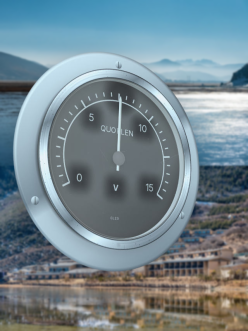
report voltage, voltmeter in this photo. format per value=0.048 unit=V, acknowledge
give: value=7.5 unit=V
